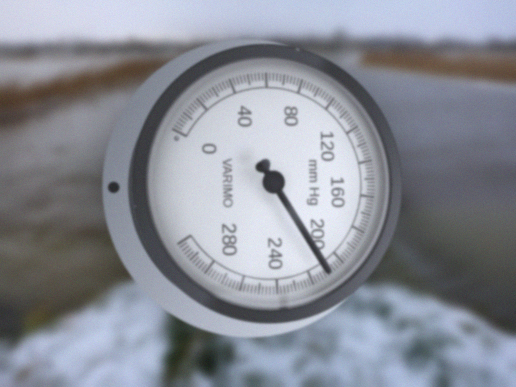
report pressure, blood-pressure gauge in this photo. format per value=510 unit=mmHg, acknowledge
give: value=210 unit=mmHg
